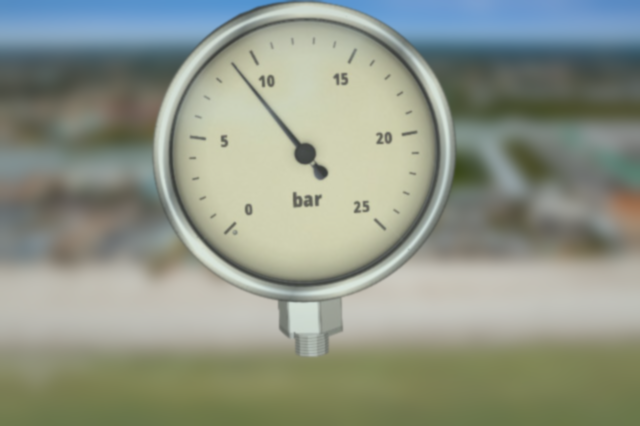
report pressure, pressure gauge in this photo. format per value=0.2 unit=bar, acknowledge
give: value=9 unit=bar
